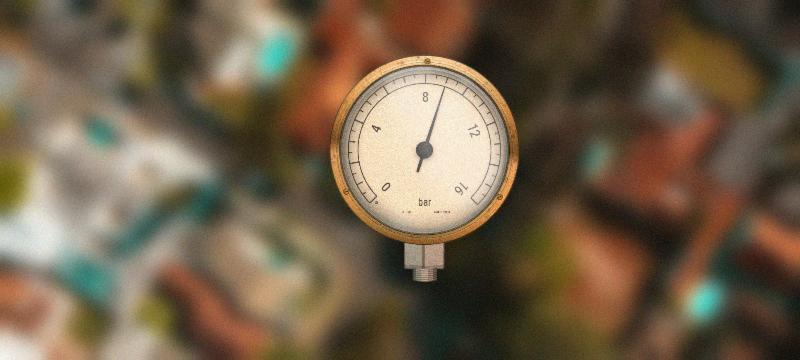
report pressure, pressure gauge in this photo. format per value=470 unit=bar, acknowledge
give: value=9 unit=bar
